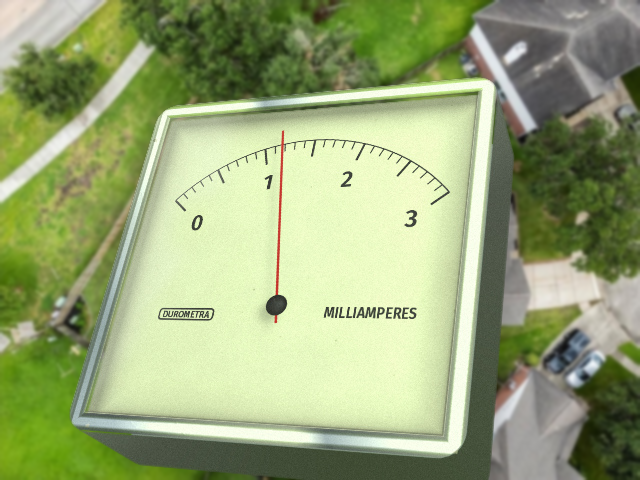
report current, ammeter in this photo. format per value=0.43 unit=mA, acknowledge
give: value=1.2 unit=mA
